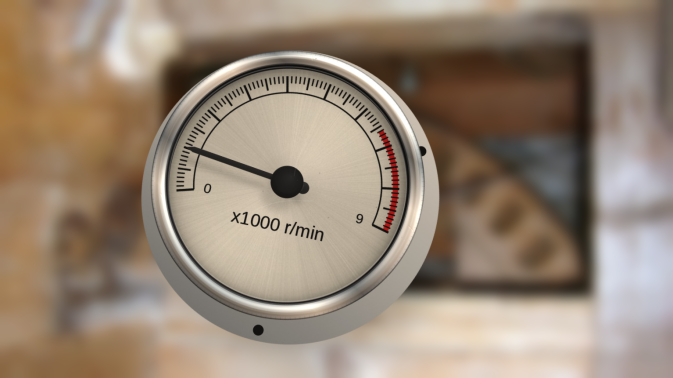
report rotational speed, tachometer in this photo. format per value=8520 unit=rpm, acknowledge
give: value=1000 unit=rpm
